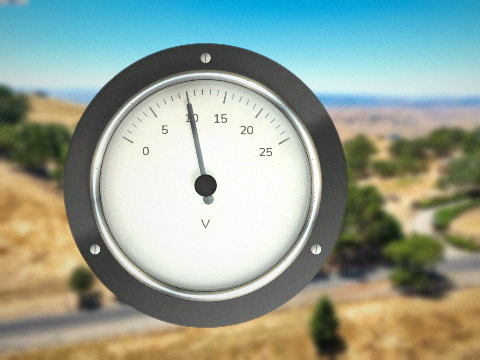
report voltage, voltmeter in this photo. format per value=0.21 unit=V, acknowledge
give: value=10 unit=V
